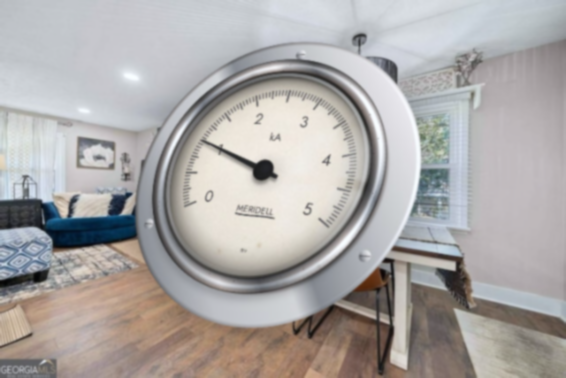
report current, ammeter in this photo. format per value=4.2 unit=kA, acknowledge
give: value=1 unit=kA
